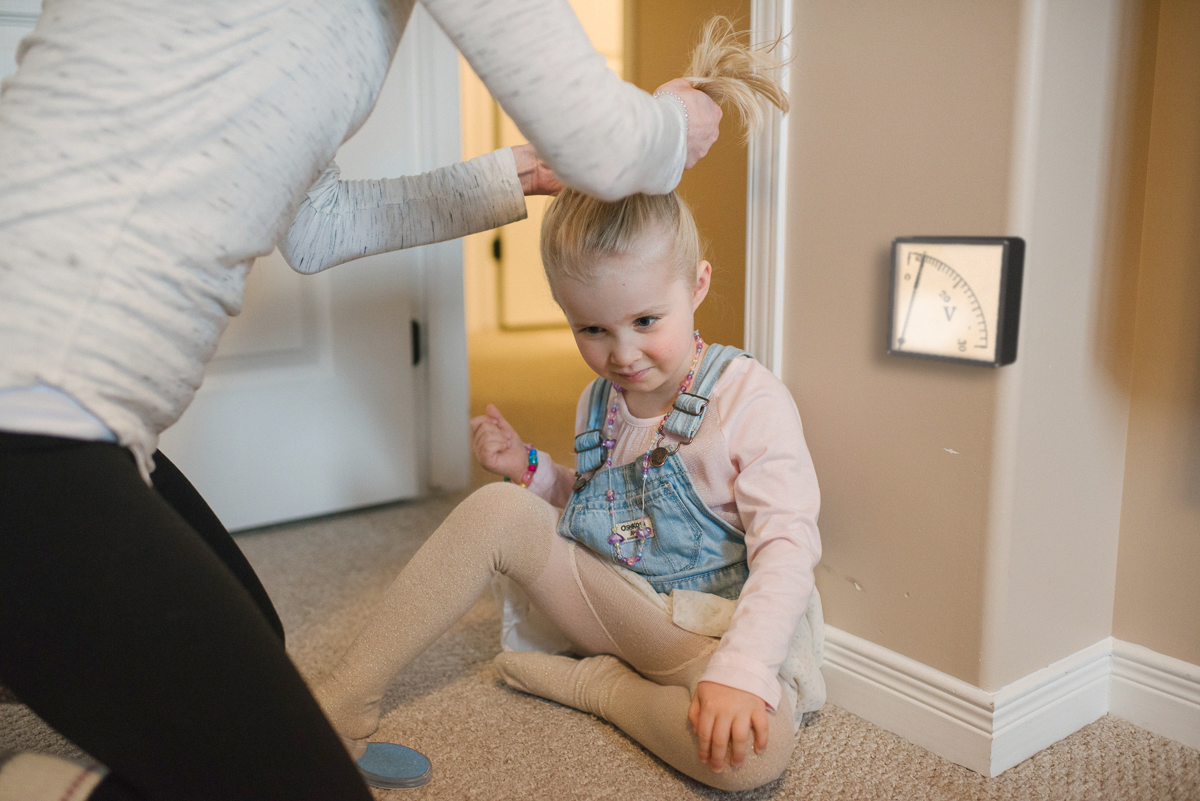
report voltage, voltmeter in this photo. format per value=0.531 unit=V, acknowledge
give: value=10 unit=V
